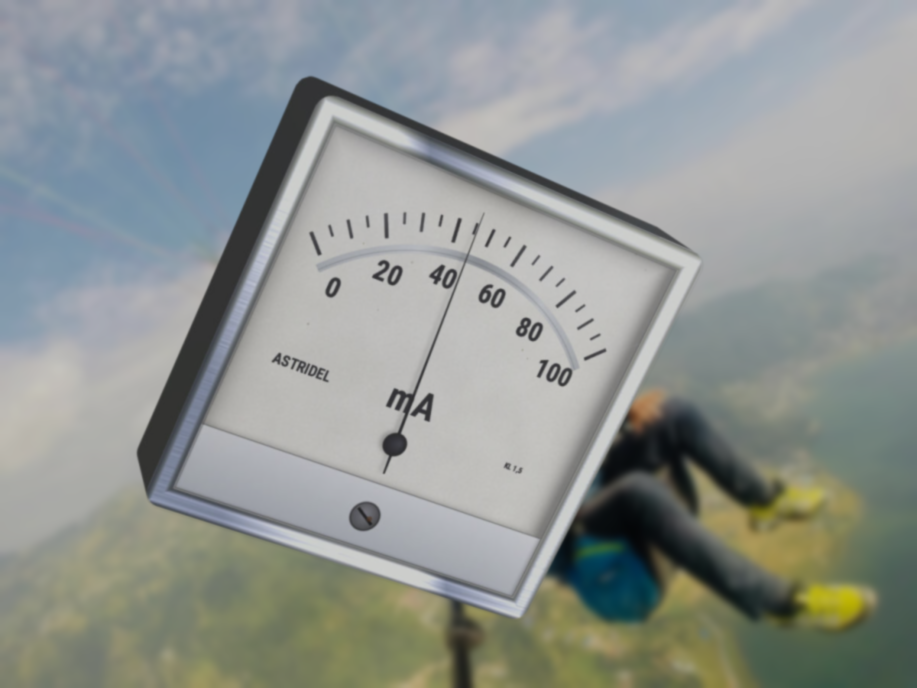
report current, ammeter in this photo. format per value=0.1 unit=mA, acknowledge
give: value=45 unit=mA
